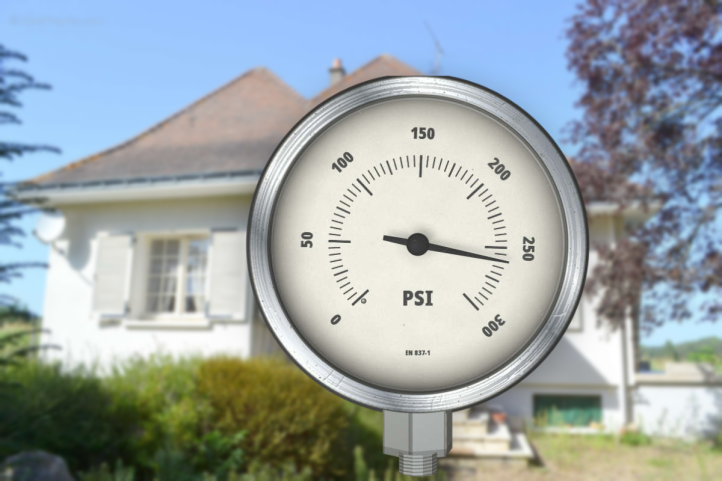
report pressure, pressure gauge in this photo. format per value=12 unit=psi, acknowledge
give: value=260 unit=psi
